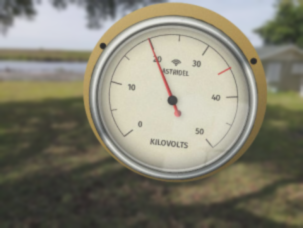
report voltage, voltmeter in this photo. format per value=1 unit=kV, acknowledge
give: value=20 unit=kV
